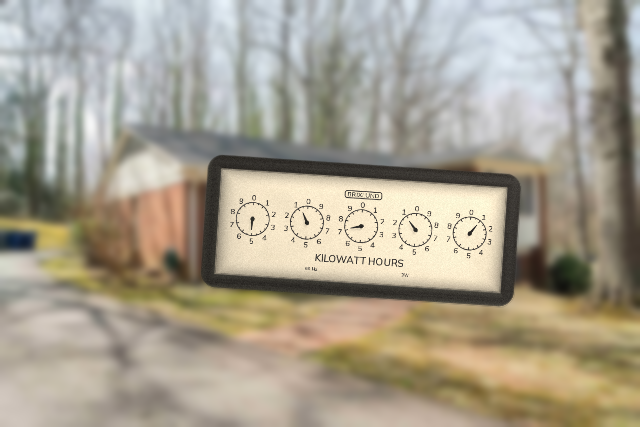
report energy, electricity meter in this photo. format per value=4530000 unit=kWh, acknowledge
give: value=50711 unit=kWh
